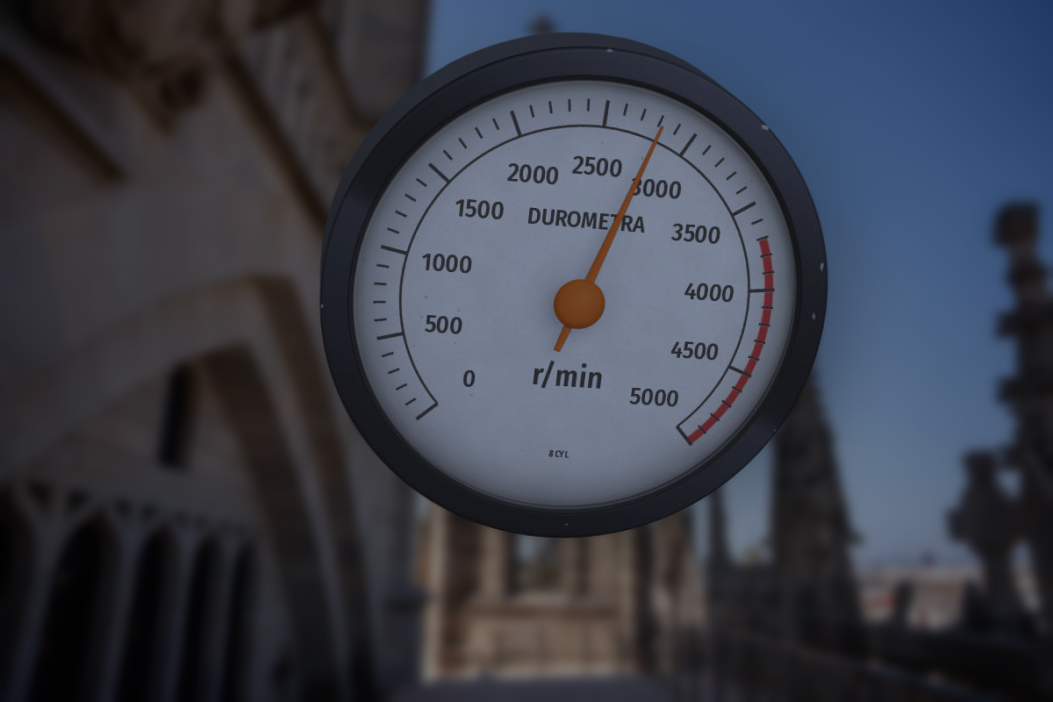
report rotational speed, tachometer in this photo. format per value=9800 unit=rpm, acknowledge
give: value=2800 unit=rpm
